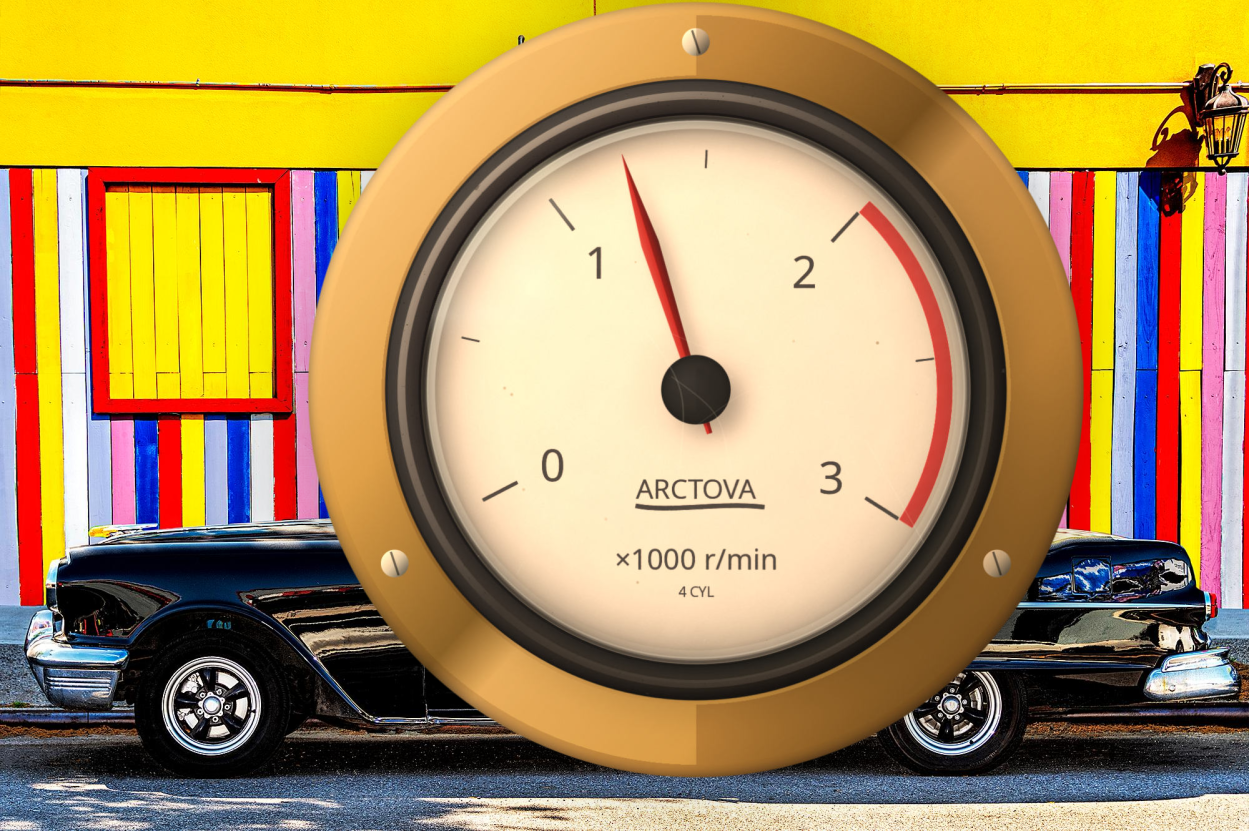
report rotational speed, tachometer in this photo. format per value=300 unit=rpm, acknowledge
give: value=1250 unit=rpm
